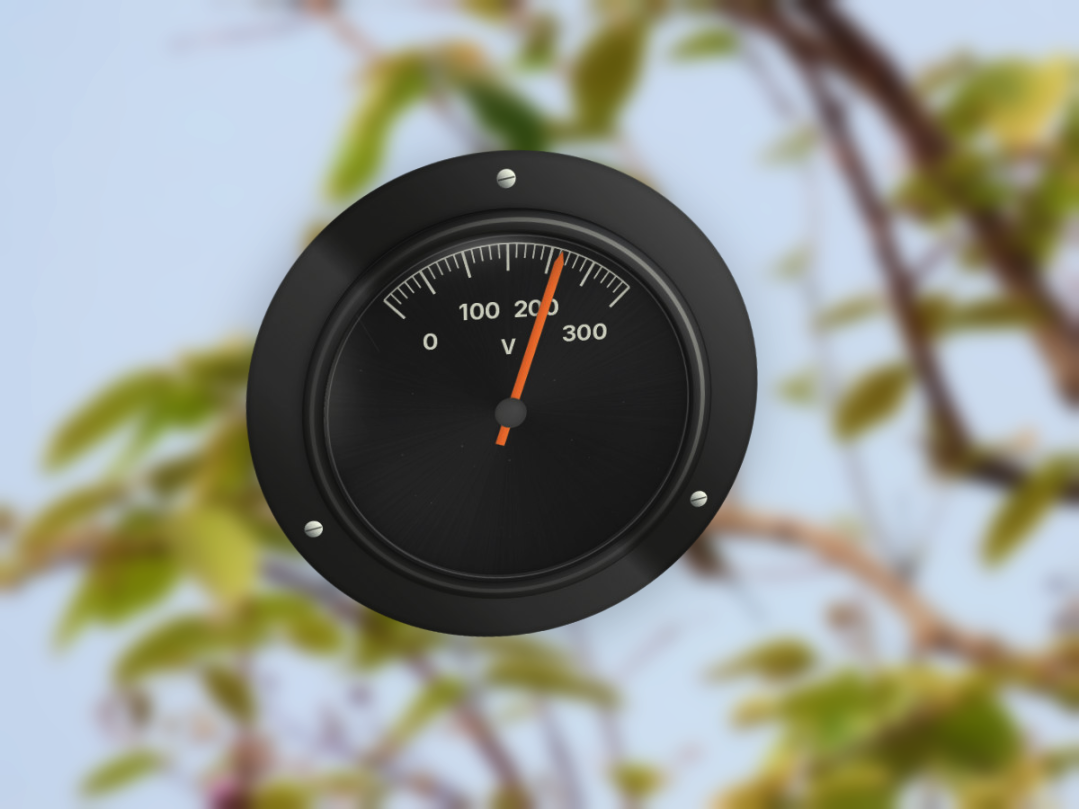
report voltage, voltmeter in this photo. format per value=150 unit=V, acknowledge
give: value=210 unit=V
